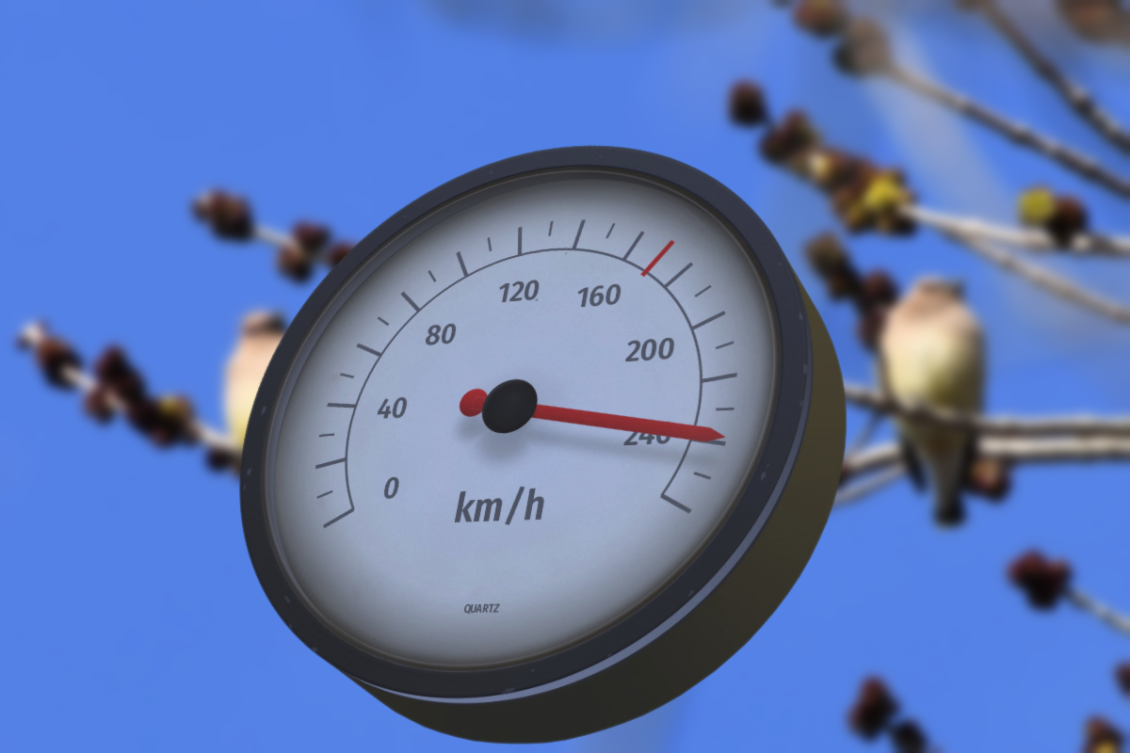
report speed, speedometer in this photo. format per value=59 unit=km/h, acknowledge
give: value=240 unit=km/h
